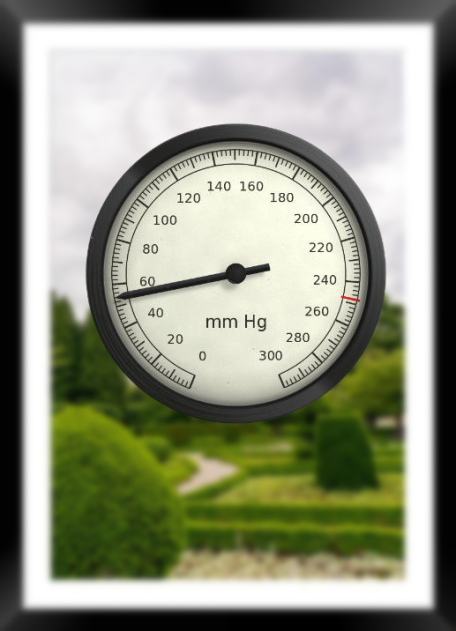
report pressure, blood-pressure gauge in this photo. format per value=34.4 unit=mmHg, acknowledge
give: value=54 unit=mmHg
